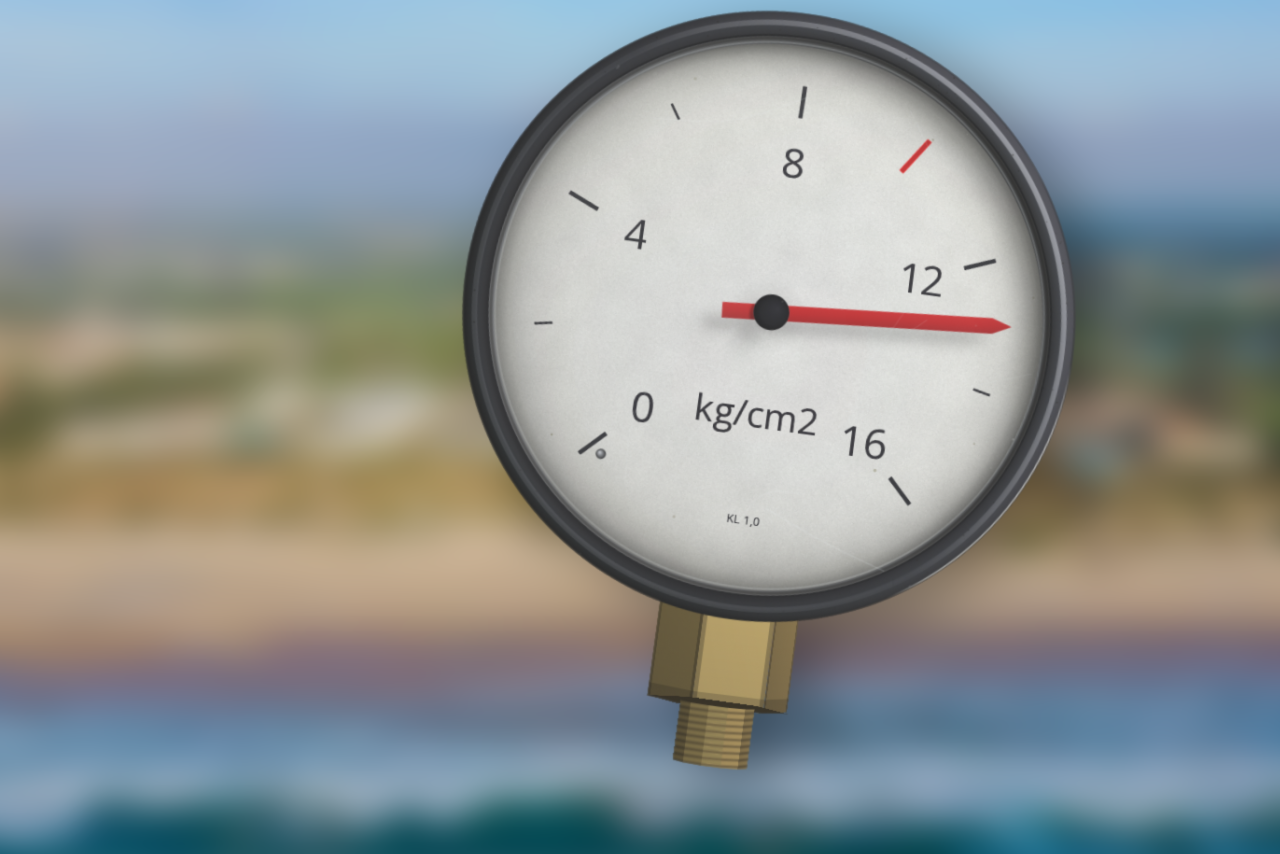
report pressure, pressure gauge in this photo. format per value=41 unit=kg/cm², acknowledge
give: value=13 unit=kg/cm²
